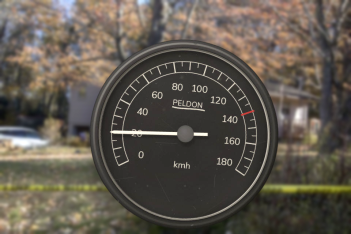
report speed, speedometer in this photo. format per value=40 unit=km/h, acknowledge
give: value=20 unit=km/h
